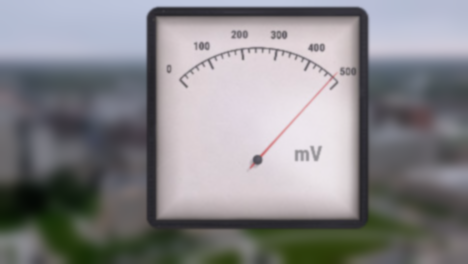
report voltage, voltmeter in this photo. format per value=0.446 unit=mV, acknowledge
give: value=480 unit=mV
